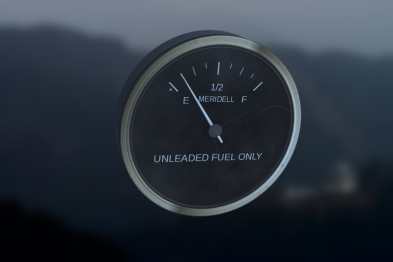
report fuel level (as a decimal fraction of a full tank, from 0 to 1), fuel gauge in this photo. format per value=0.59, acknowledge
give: value=0.125
